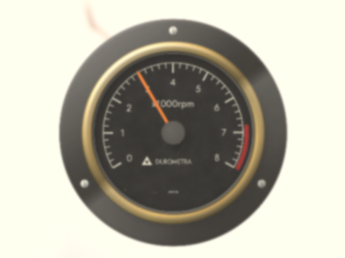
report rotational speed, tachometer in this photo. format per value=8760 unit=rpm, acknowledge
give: value=3000 unit=rpm
